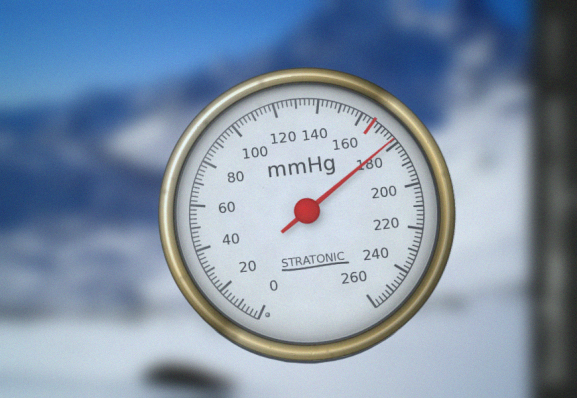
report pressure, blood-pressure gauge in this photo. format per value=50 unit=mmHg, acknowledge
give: value=178 unit=mmHg
